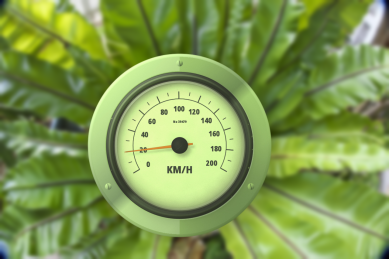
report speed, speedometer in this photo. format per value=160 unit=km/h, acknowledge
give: value=20 unit=km/h
